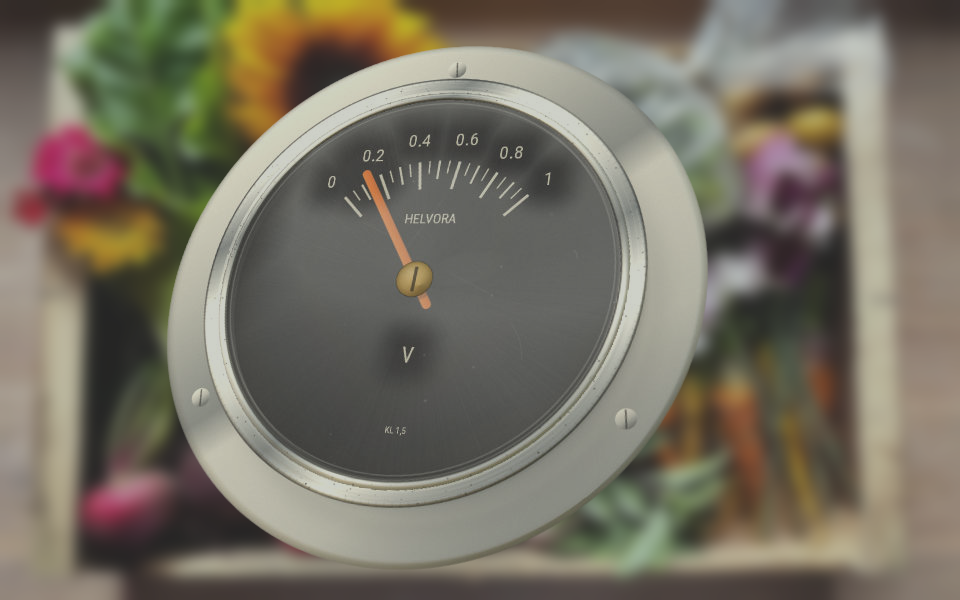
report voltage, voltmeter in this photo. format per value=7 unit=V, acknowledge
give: value=0.15 unit=V
